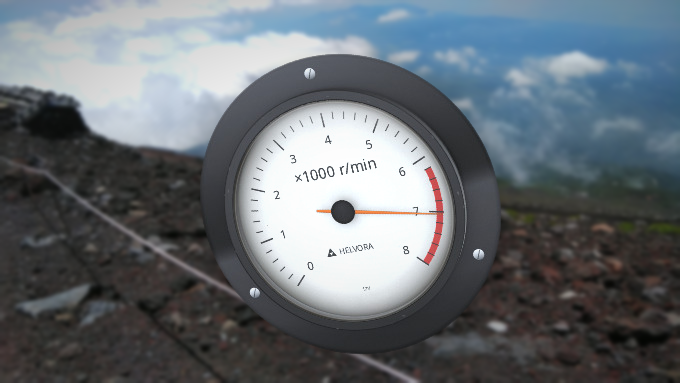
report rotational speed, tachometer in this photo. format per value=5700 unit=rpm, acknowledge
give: value=7000 unit=rpm
